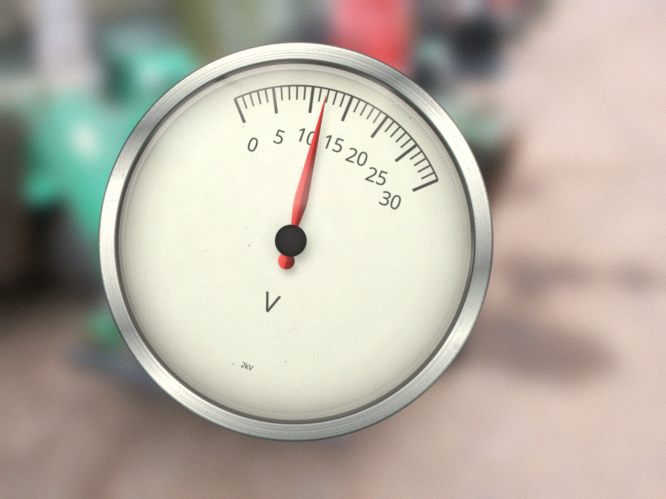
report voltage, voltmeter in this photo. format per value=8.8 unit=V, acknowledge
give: value=12 unit=V
